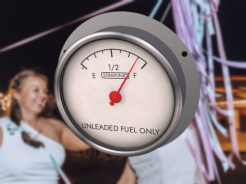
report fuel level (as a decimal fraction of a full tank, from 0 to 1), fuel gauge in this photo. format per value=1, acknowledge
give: value=0.875
